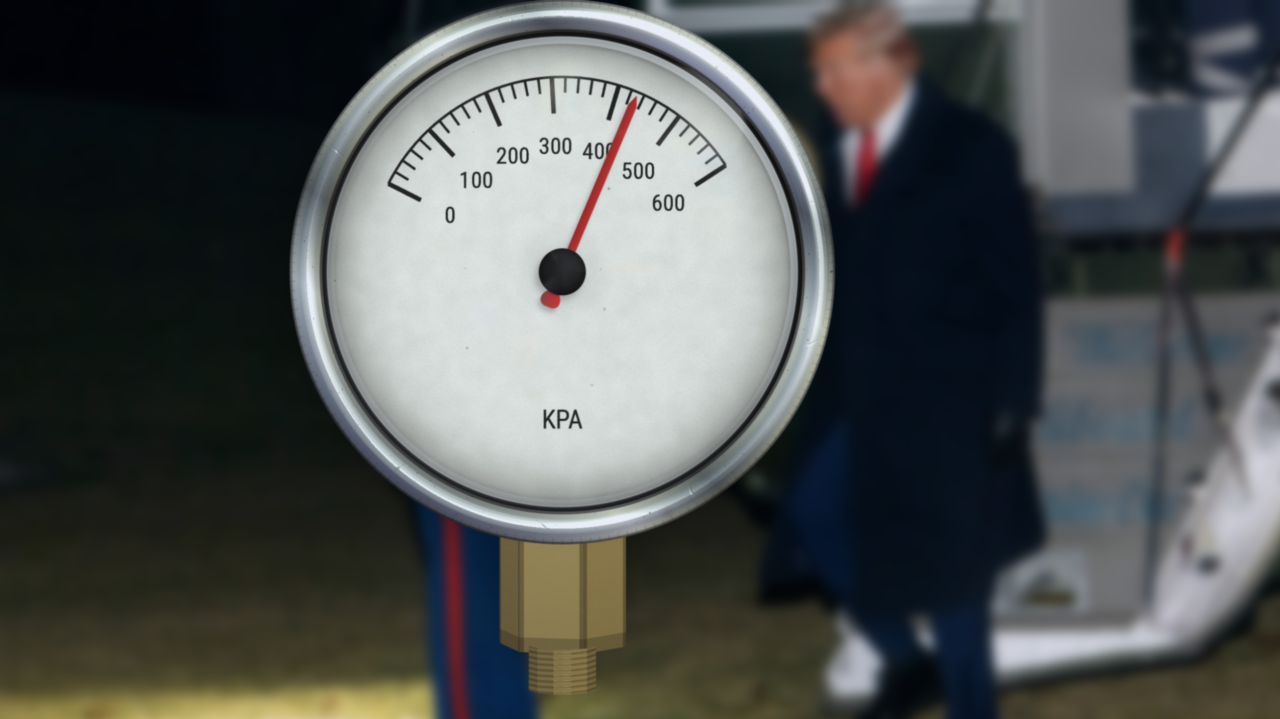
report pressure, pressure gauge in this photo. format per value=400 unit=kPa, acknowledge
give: value=430 unit=kPa
